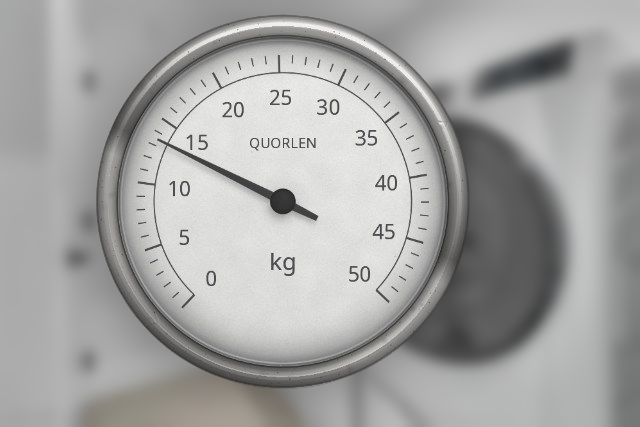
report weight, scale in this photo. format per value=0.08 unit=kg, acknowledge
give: value=13.5 unit=kg
